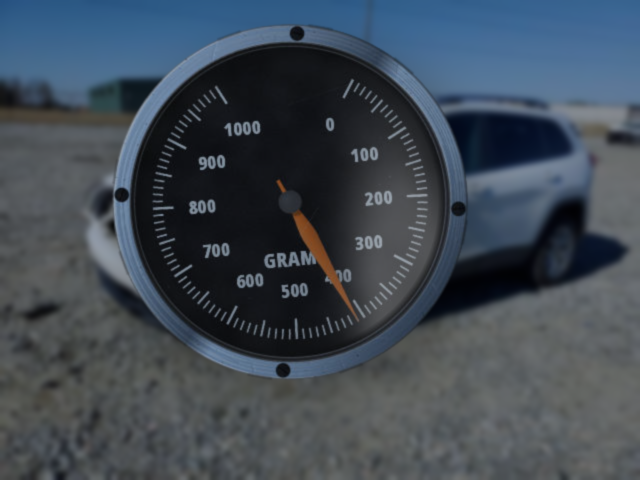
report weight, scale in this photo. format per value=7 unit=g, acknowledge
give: value=410 unit=g
